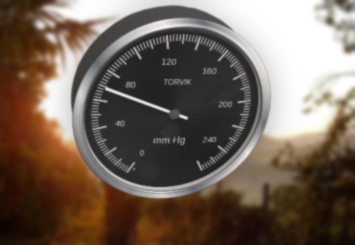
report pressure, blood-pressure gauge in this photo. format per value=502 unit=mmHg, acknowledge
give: value=70 unit=mmHg
